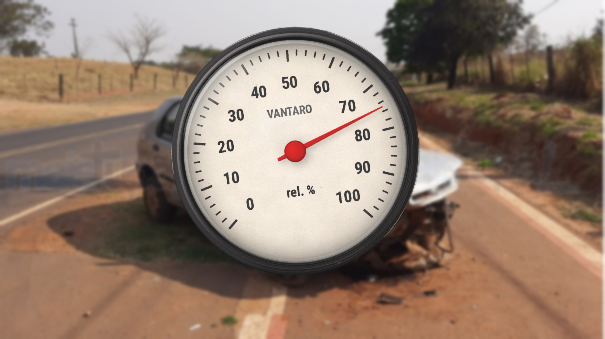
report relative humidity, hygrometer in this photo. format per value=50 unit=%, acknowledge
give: value=75 unit=%
